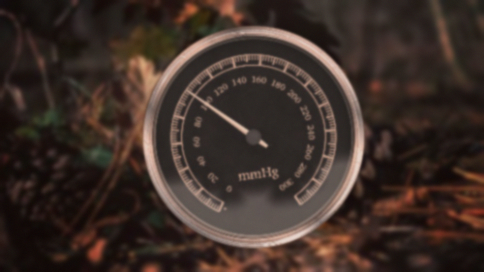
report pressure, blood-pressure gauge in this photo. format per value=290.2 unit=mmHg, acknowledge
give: value=100 unit=mmHg
